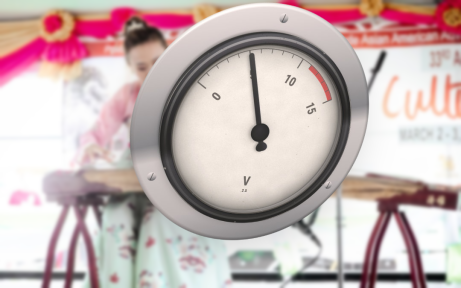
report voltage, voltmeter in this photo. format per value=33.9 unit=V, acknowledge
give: value=5 unit=V
